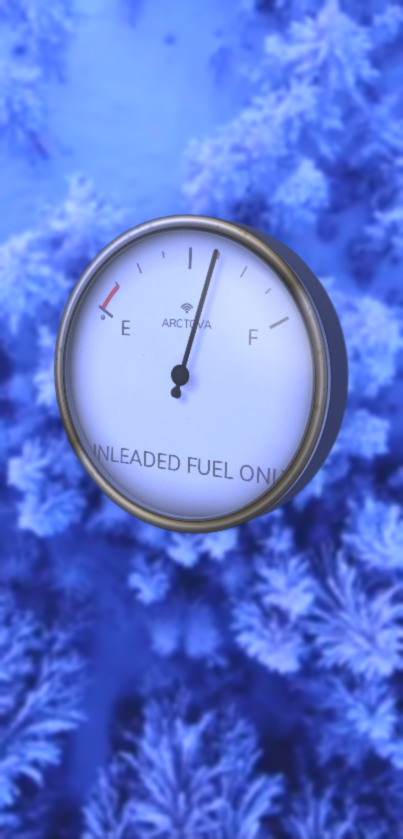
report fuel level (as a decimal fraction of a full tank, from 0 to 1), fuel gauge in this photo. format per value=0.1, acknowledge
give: value=0.625
